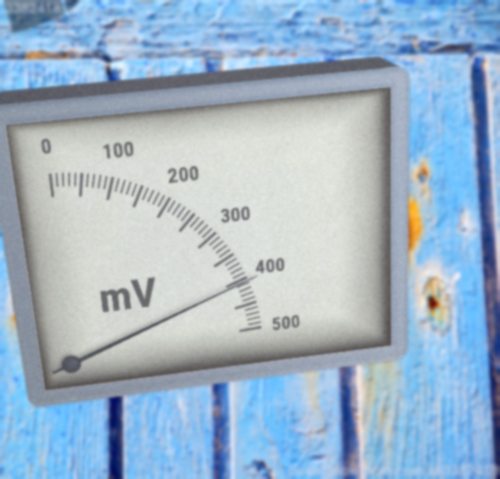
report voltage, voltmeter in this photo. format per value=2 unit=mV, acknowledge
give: value=400 unit=mV
